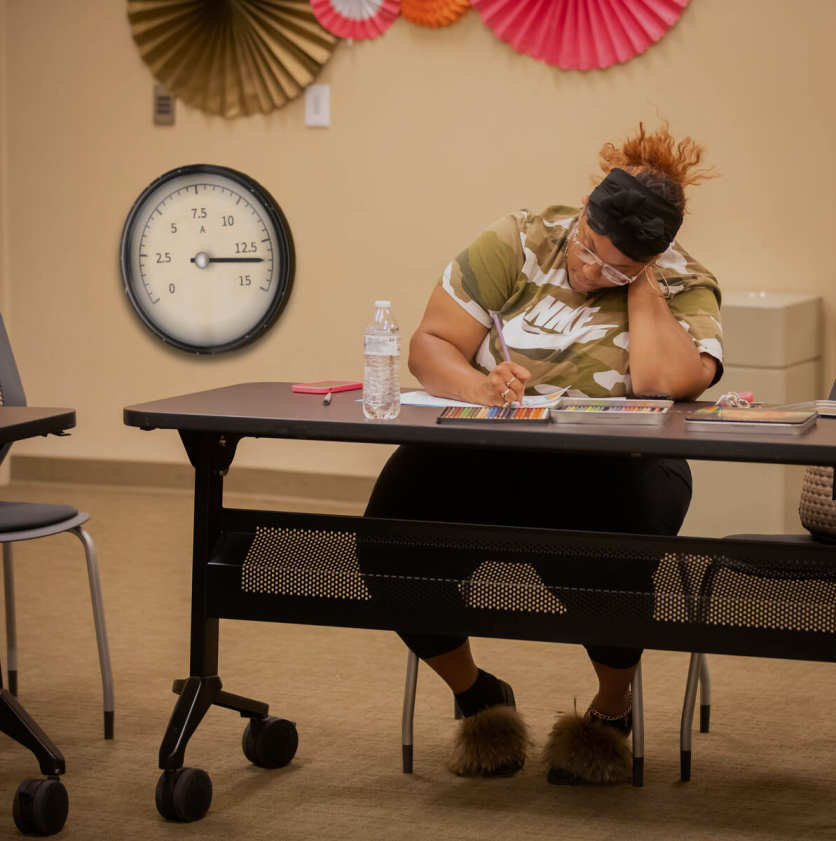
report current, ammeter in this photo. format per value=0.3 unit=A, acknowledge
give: value=13.5 unit=A
